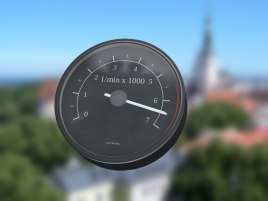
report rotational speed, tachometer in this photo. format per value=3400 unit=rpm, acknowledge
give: value=6500 unit=rpm
